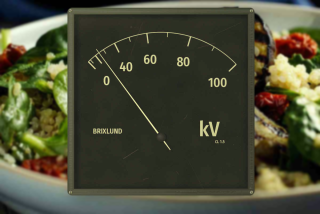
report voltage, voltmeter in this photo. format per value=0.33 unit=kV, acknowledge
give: value=25 unit=kV
